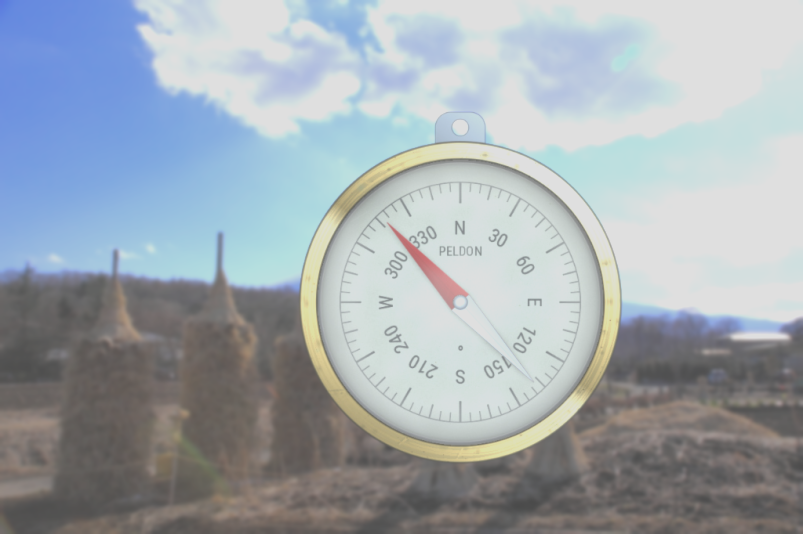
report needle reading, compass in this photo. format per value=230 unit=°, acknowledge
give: value=317.5 unit=°
